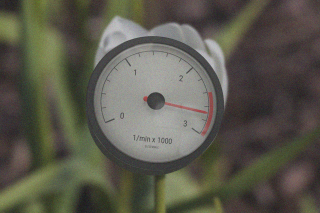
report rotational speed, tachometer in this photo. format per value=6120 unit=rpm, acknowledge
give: value=2700 unit=rpm
